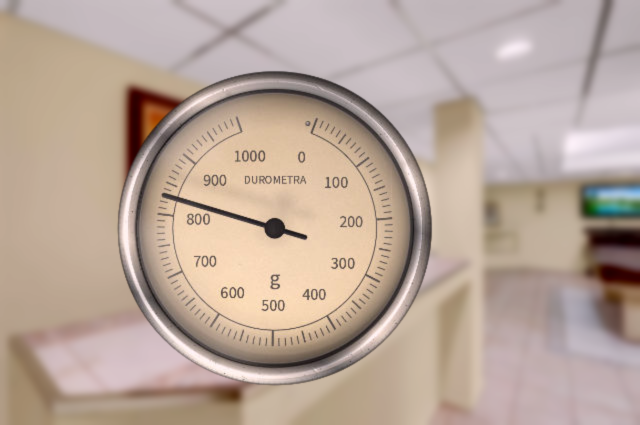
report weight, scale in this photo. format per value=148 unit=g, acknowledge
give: value=830 unit=g
